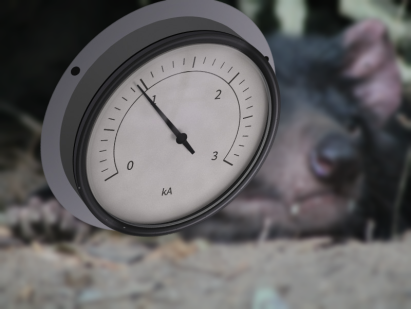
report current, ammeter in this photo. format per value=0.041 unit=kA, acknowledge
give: value=0.95 unit=kA
